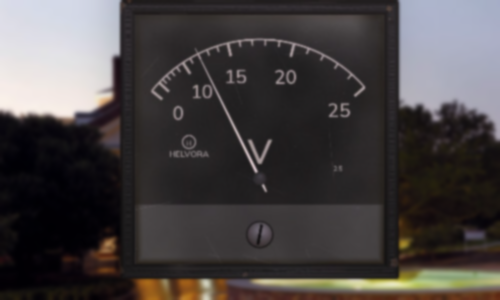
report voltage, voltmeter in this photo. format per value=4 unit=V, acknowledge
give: value=12 unit=V
